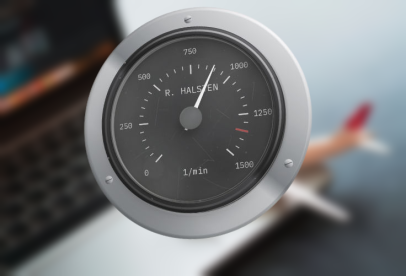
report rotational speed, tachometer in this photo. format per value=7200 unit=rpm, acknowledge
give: value=900 unit=rpm
